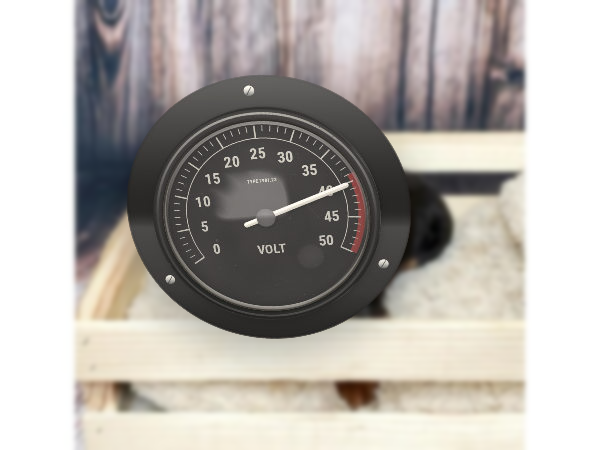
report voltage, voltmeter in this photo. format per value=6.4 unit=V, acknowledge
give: value=40 unit=V
